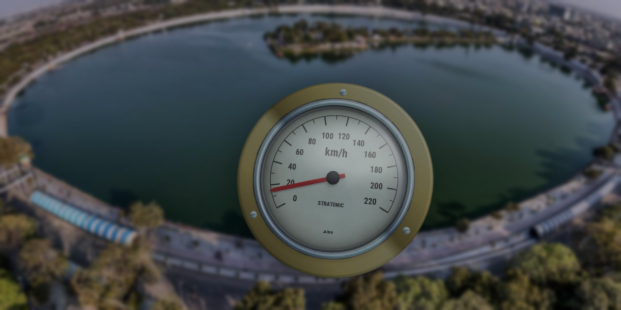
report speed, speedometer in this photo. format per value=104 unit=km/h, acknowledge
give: value=15 unit=km/h
